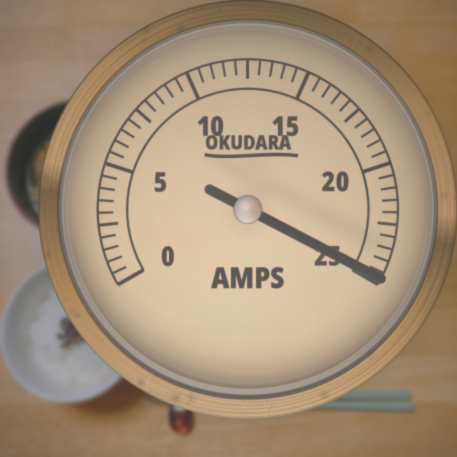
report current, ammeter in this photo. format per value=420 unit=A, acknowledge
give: value=24.75 unit=A
